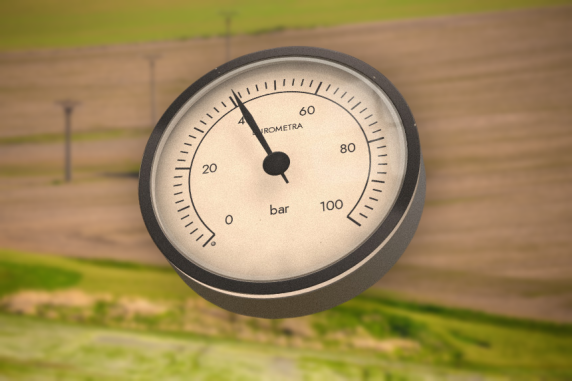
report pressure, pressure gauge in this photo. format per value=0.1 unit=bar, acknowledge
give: value=41 unit=bar
